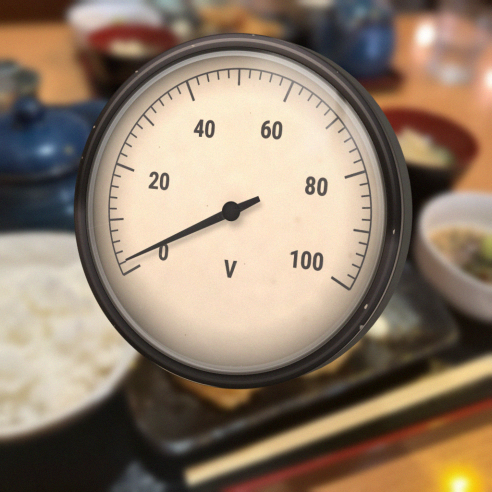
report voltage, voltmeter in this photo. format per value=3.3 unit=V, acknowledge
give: value=2 unit=V
